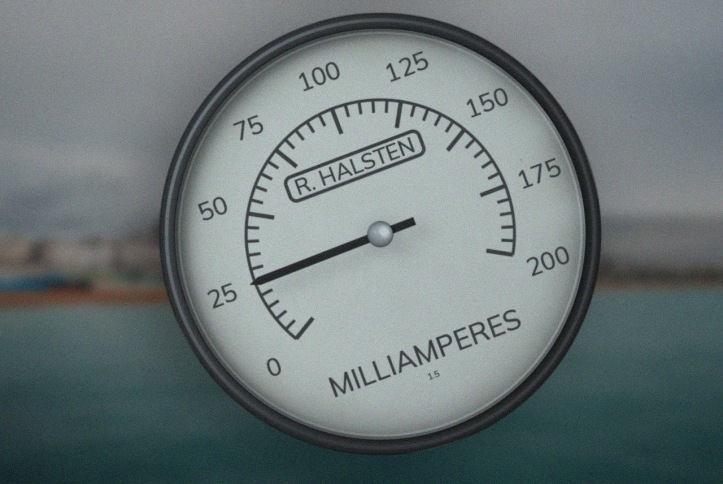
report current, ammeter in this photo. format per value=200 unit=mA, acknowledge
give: value=25 unit=mA
